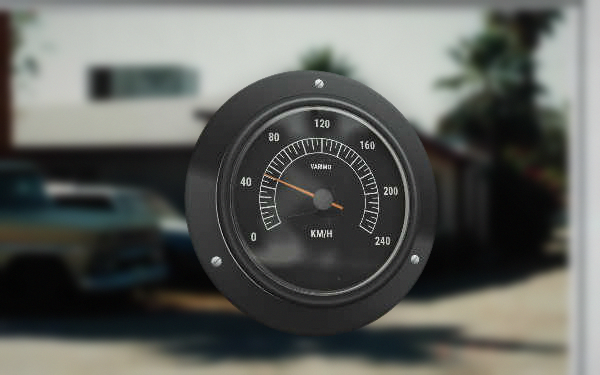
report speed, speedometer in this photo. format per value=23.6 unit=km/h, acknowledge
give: value=50 unit=km/h
